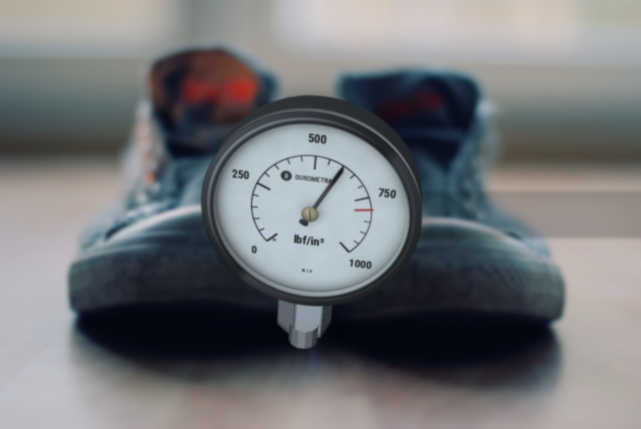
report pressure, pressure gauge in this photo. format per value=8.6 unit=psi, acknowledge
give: value=600 unit=psi
